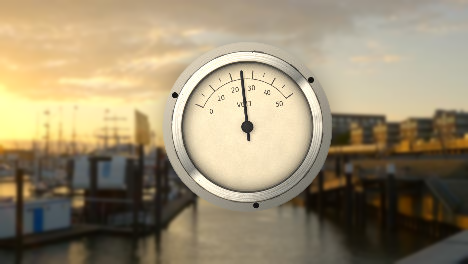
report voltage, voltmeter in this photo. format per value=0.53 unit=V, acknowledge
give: value=25 unit=V
